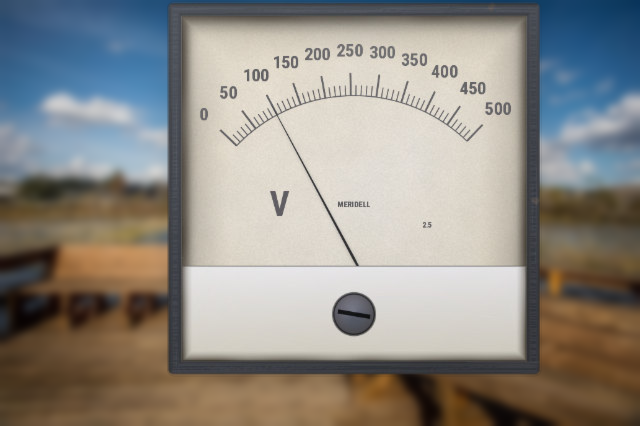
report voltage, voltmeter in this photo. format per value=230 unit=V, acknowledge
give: value=100 unit=V
